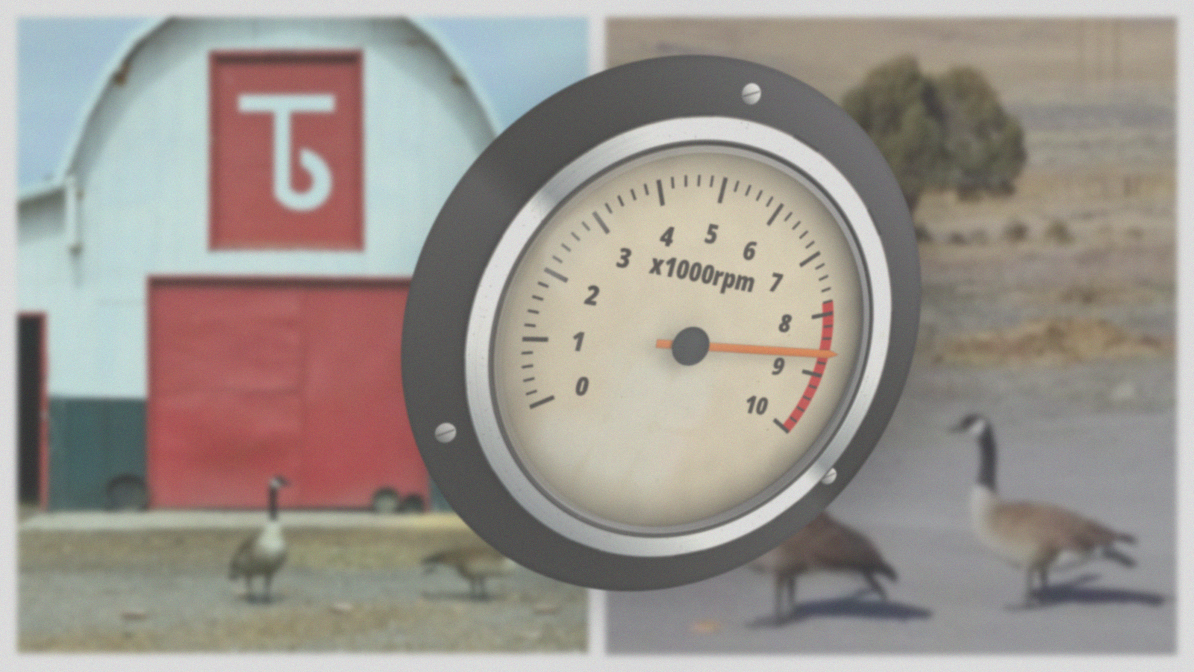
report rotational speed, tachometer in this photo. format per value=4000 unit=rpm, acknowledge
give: value=8600 unit=rpm
